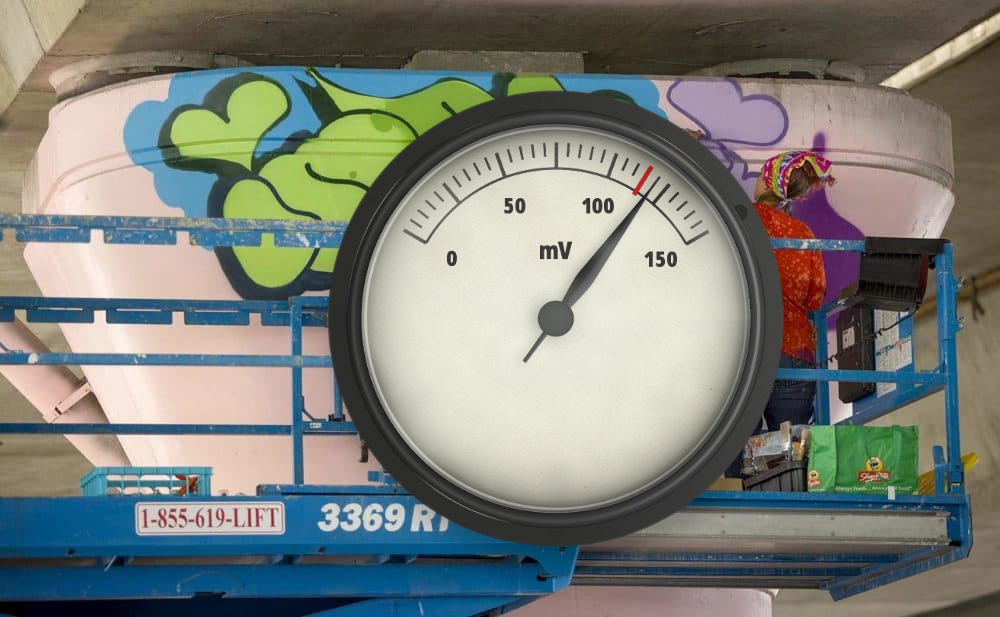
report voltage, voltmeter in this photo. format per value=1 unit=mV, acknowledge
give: value=120 unit=mV
